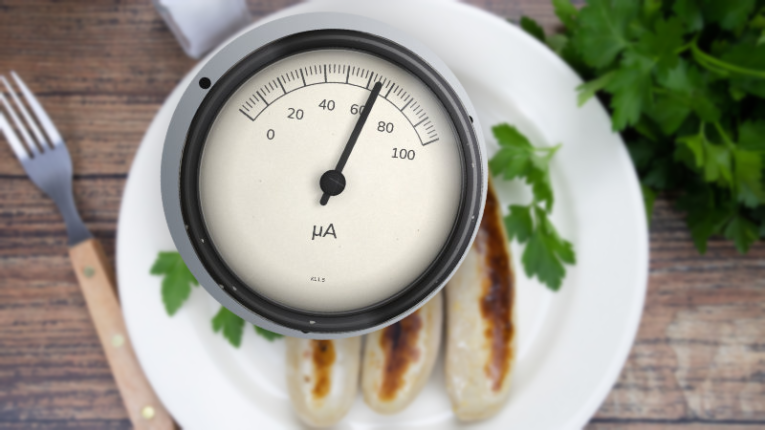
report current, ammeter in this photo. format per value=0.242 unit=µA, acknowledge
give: value=64 unit=µA
